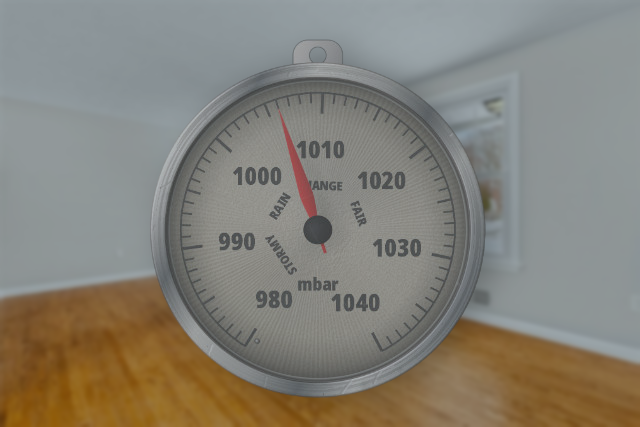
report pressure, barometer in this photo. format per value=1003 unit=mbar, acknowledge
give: value=1006 unit=mbar
